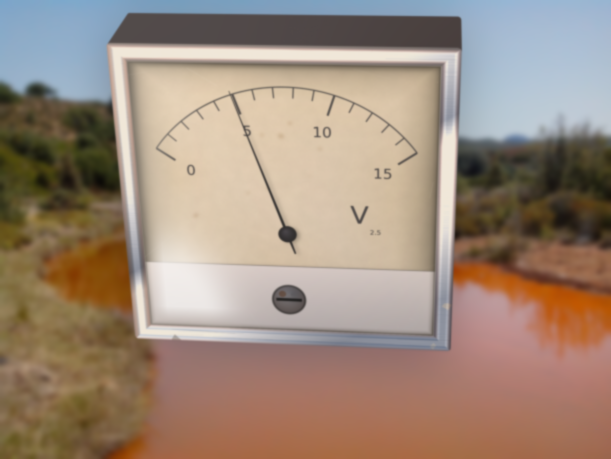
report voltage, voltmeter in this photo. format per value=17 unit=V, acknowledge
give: value=5 unit=V
